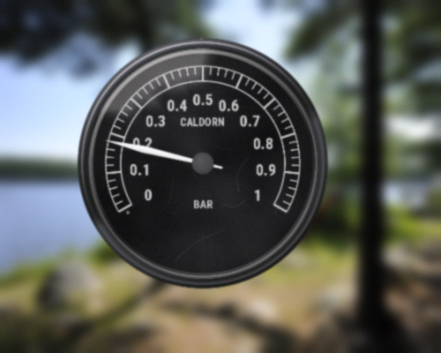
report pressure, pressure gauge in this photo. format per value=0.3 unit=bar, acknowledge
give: value=0.18 unit=bar
